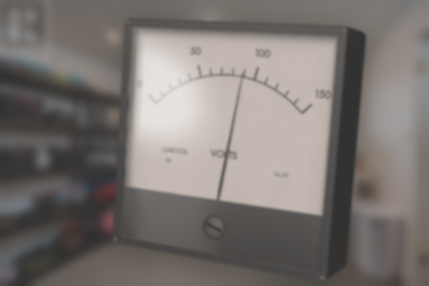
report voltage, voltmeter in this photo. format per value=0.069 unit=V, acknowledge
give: value=90 unit=V
